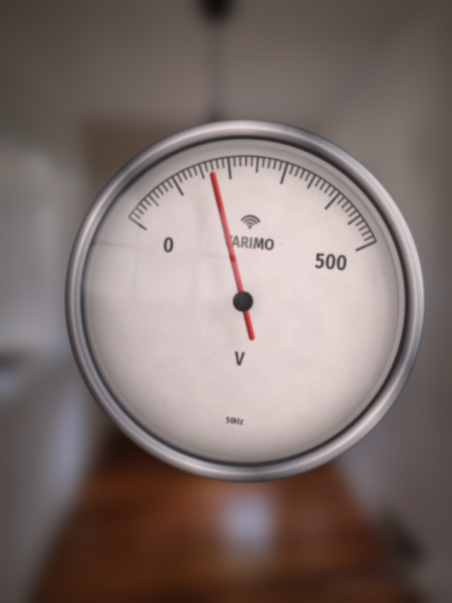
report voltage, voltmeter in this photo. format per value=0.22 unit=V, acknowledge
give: value=170 unit=V
